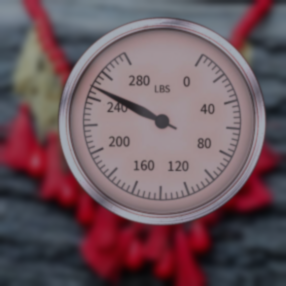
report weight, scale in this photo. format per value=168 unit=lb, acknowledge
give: value=248 unit=lb
